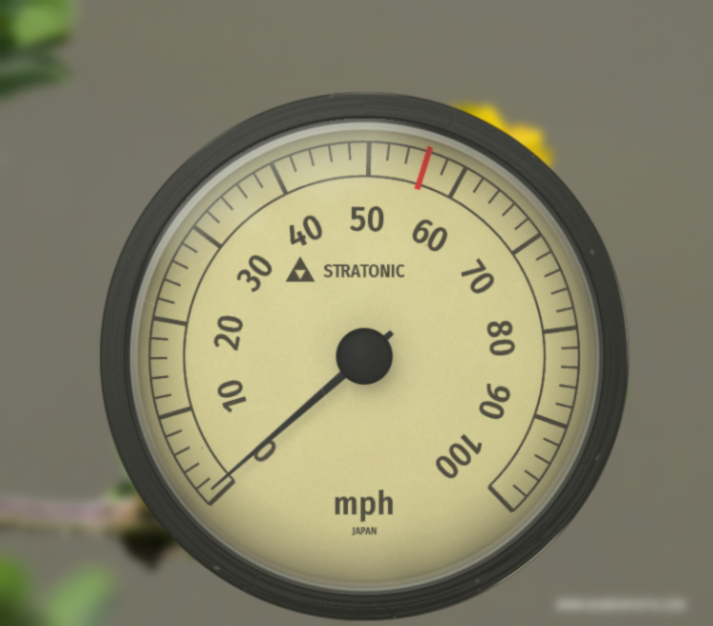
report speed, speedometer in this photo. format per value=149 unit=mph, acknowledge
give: value=1 unit=mph
